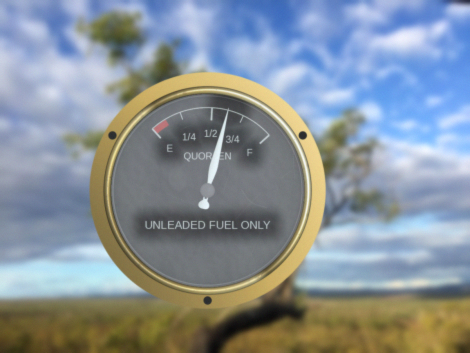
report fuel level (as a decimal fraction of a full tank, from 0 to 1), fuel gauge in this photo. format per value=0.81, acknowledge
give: value=0.625
